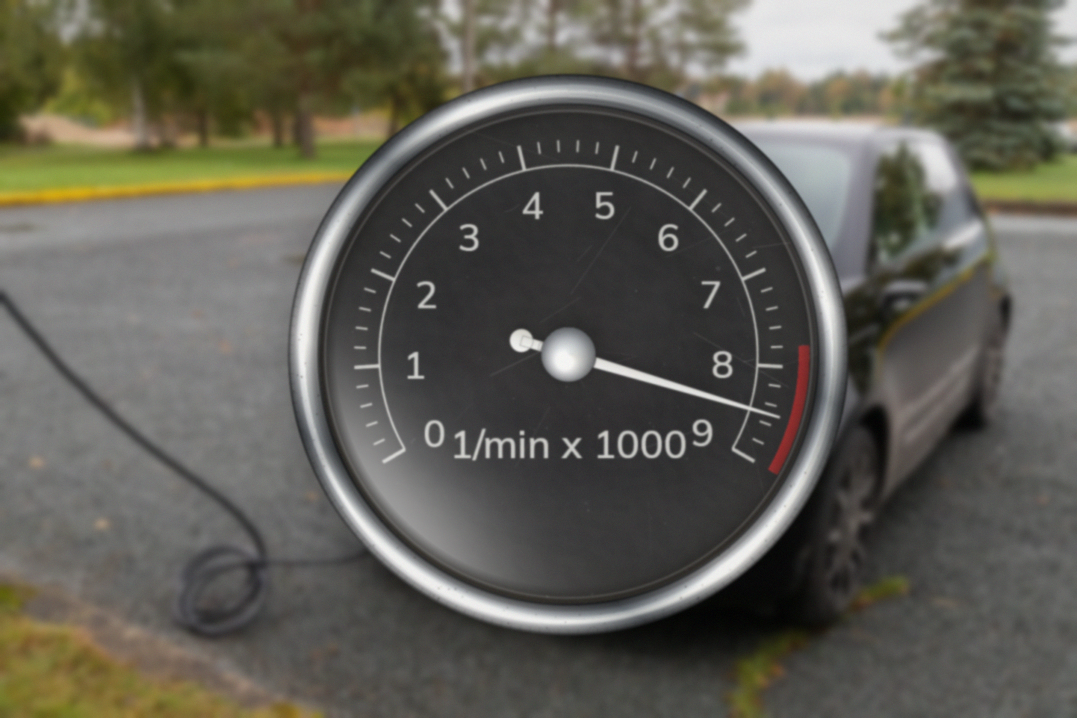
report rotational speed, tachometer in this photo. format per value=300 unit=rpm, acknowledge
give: value=8500 unit=rpm
